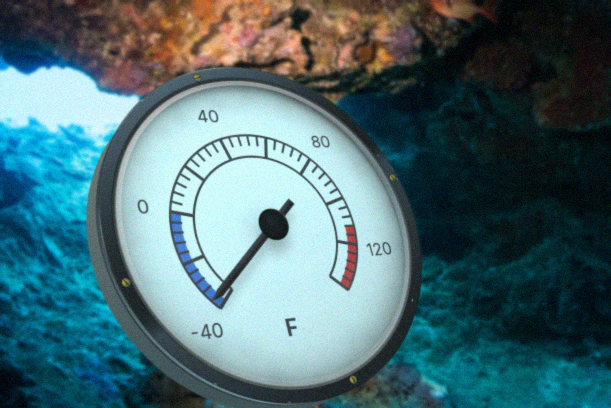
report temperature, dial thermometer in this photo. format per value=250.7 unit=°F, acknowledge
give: value=-36 unit=°F
